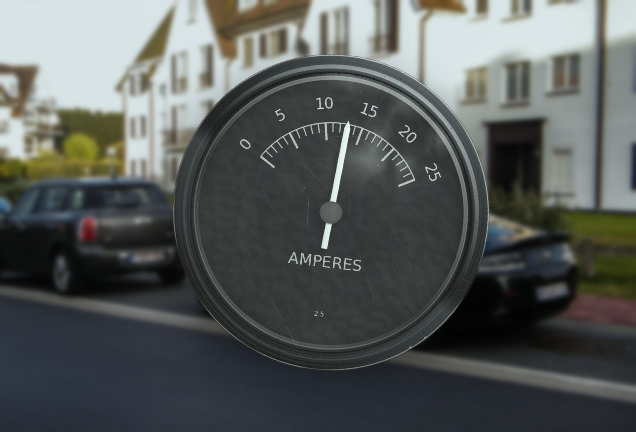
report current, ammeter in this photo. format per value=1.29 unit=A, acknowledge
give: value=13 unit=A
